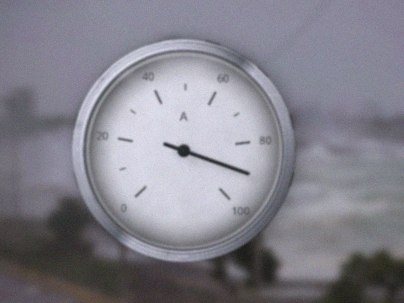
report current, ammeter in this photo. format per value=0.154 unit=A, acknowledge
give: value=90 unit=A
